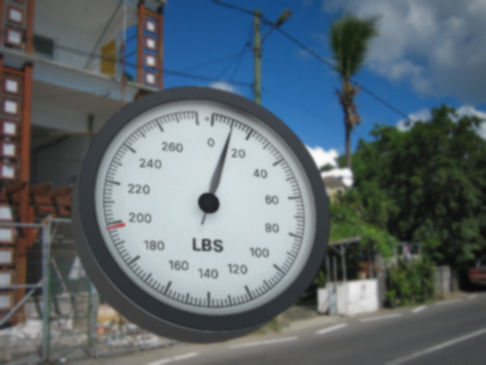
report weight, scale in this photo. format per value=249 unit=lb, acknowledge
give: value=10 unit=lb
